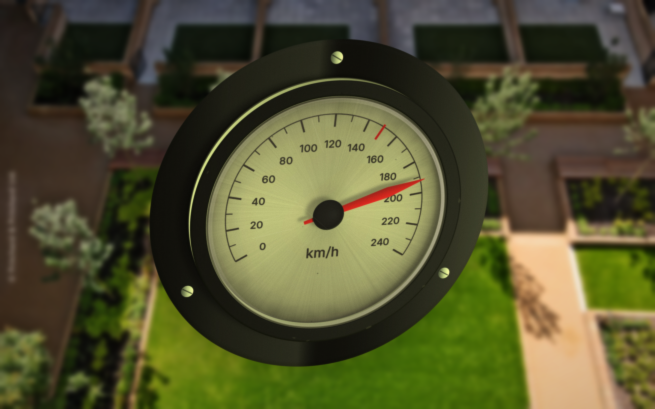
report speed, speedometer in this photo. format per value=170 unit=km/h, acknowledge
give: value=190 unit=km/h
